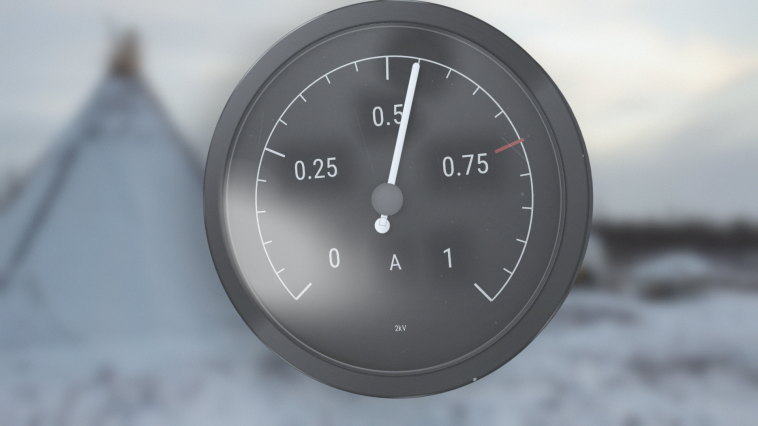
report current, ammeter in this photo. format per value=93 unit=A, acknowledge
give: value=0.55 unit=A
